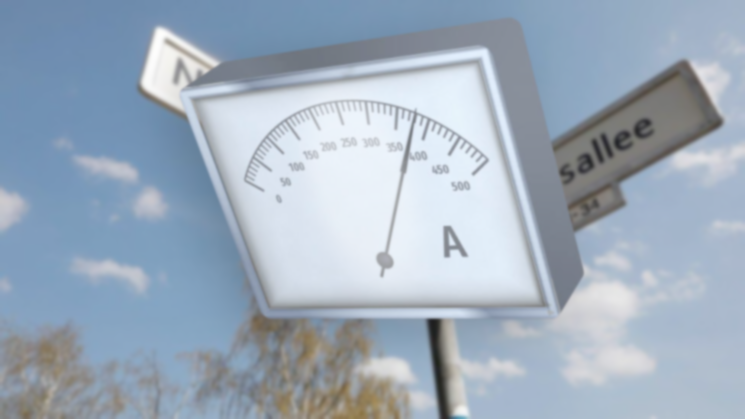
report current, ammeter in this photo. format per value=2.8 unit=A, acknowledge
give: value=380 unit=A
